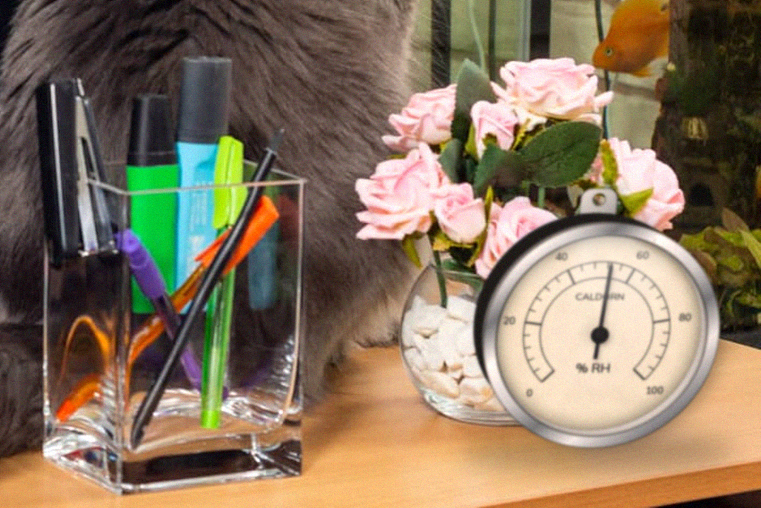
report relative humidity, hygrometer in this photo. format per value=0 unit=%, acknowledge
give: value=52 unit=%
